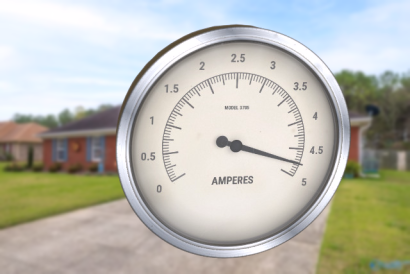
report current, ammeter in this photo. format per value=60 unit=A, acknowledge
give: value=4.75 unit=A
